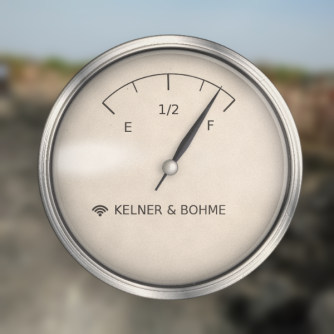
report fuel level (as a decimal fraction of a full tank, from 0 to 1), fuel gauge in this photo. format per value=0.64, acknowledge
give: value=0.875
